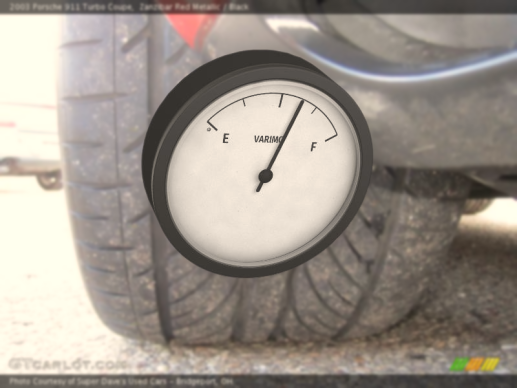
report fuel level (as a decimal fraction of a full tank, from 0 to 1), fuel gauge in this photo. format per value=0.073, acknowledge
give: value=0.625
